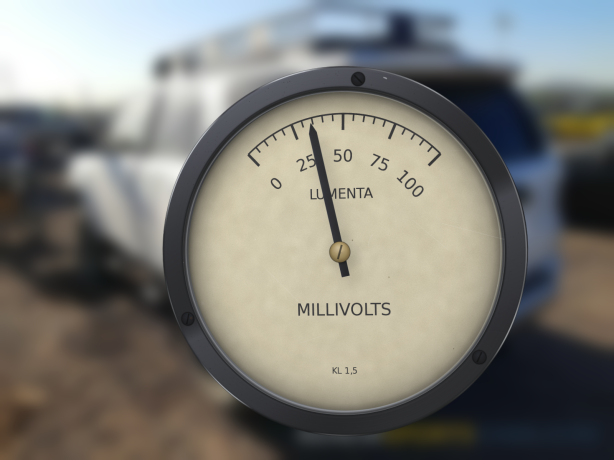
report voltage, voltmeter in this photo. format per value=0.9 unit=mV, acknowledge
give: value=35 unit=mV
